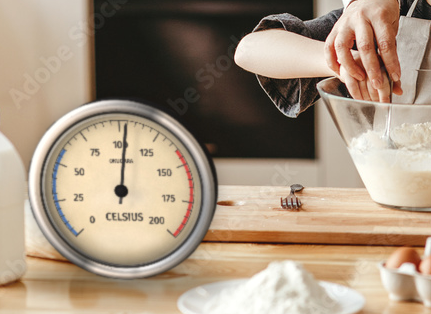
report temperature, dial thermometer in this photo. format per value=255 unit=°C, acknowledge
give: value=105 unit=°C
